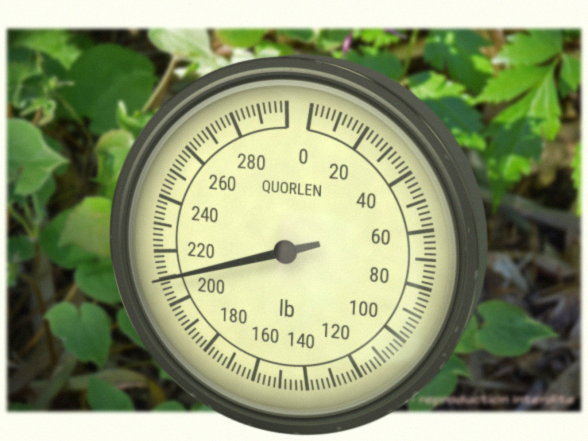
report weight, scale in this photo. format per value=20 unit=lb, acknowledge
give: value=210 unit=lb
